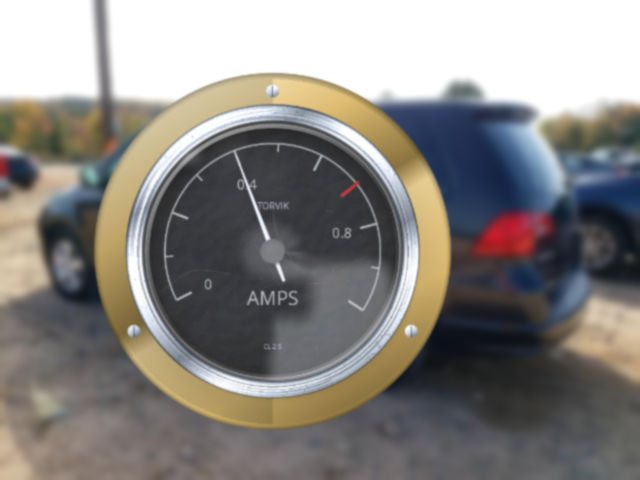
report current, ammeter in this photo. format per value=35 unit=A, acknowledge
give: value=0.4 unit=A
